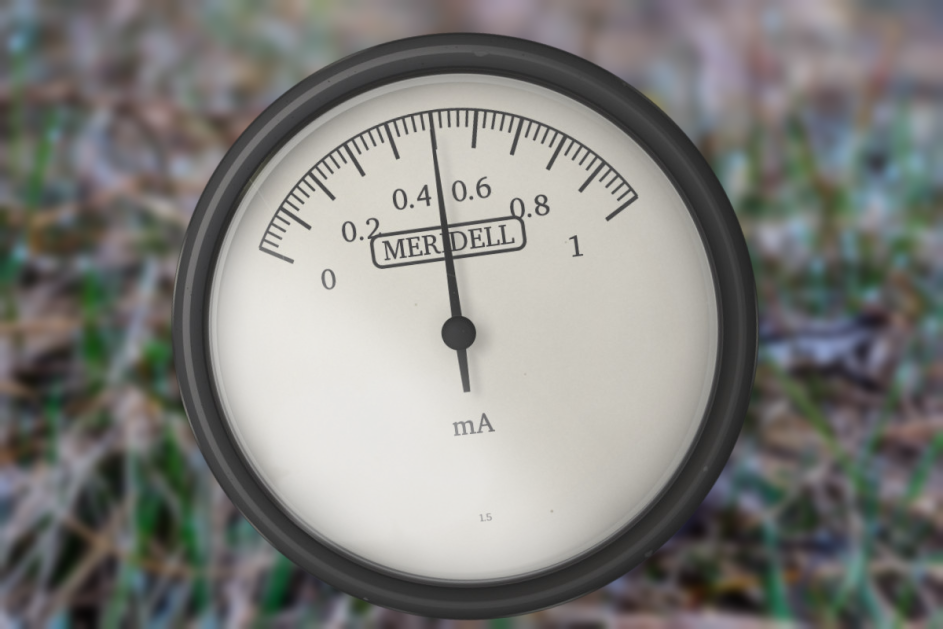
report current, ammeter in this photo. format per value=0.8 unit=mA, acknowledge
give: value=0.5 unit=mA
